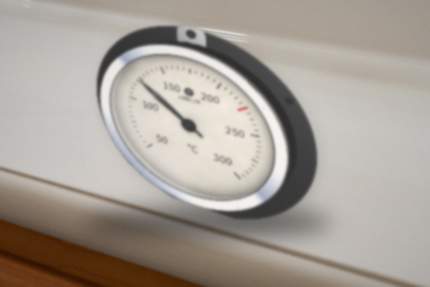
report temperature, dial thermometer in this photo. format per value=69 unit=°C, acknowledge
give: value=125 unit=°C
